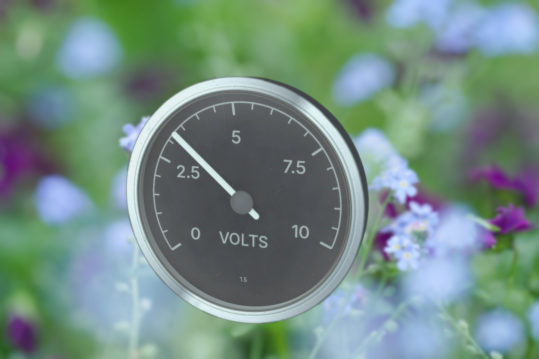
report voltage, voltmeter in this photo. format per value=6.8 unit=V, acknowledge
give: value=3.25 unit=V
